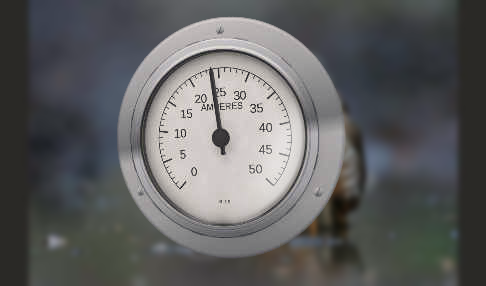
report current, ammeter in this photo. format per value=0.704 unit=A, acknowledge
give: value=24 unit=A
